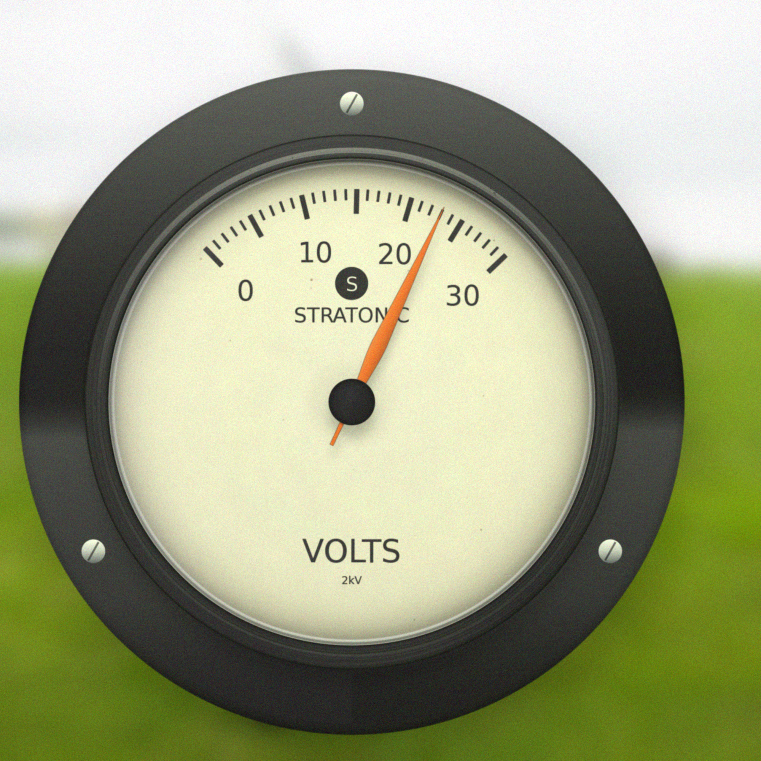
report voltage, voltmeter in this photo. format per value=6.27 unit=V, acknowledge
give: value=23 unit=V
